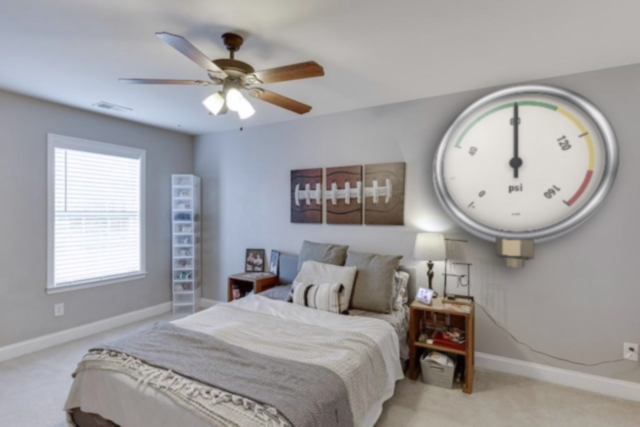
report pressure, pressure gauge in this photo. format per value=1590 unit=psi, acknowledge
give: value=80 unit=psi
